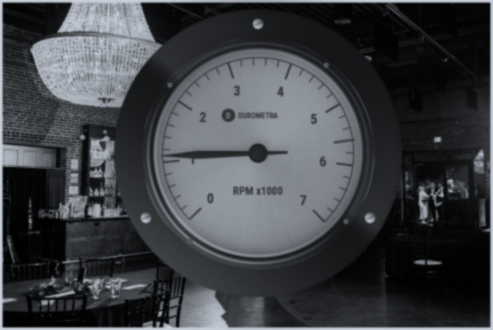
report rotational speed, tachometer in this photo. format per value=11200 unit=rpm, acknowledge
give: value=1100 unit=rpm
